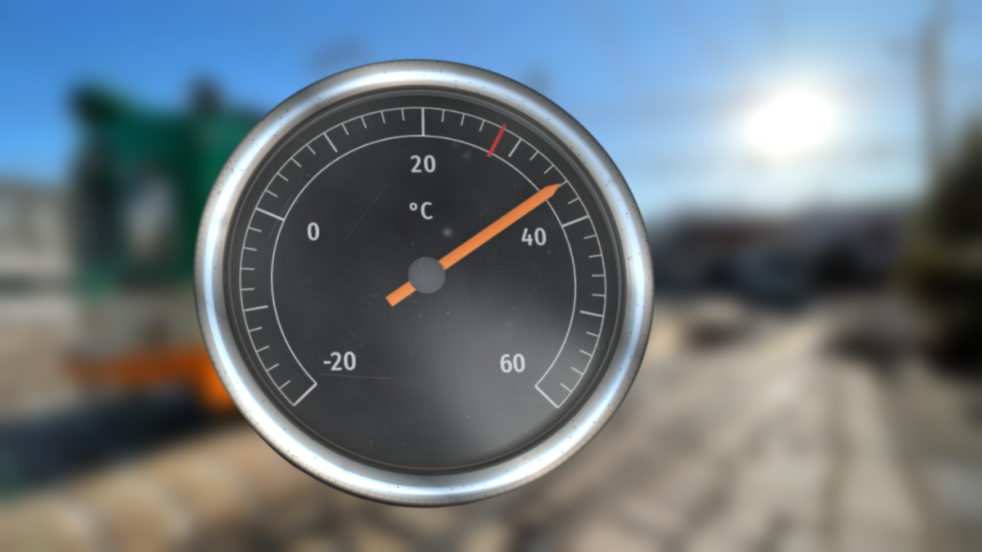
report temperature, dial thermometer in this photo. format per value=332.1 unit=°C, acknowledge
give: value=36 unit=°C
